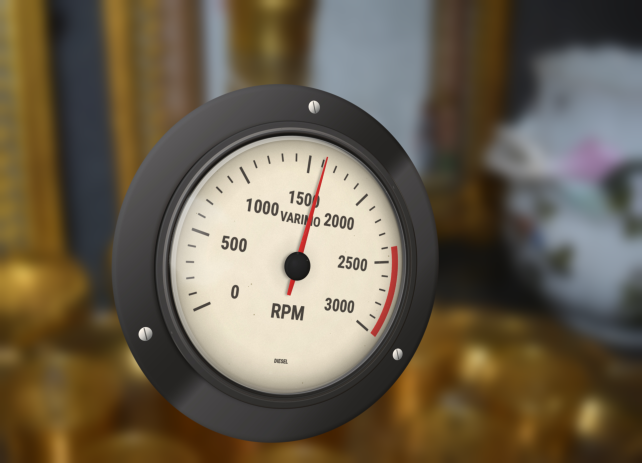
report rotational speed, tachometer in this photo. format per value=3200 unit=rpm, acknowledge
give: value=1600 unit=rpm
